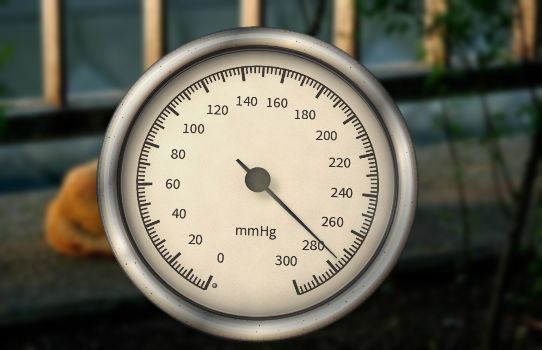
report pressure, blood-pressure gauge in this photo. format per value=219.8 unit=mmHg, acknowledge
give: value=276 unit=mmHg
